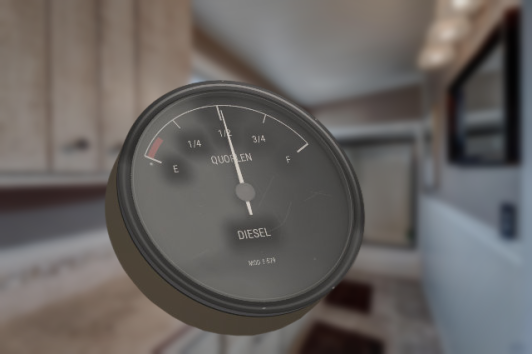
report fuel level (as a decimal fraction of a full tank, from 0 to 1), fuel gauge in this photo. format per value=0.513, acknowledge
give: value=0.5
